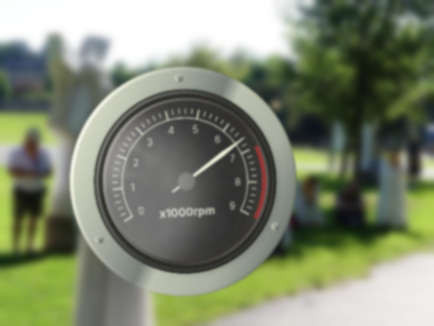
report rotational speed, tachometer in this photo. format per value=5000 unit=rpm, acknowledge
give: value=6600 unit=rpm
